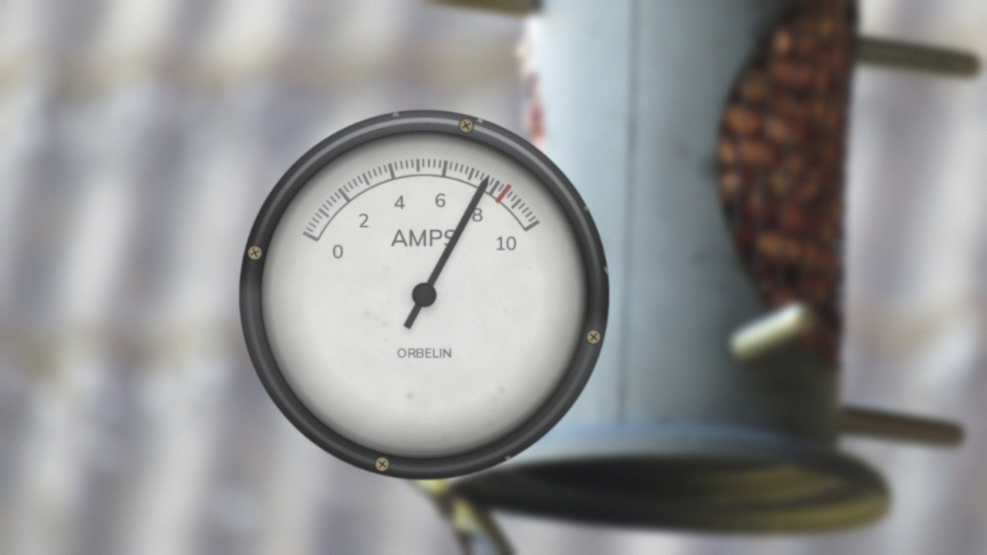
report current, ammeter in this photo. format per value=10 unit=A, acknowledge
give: value=7.6 unit=A
